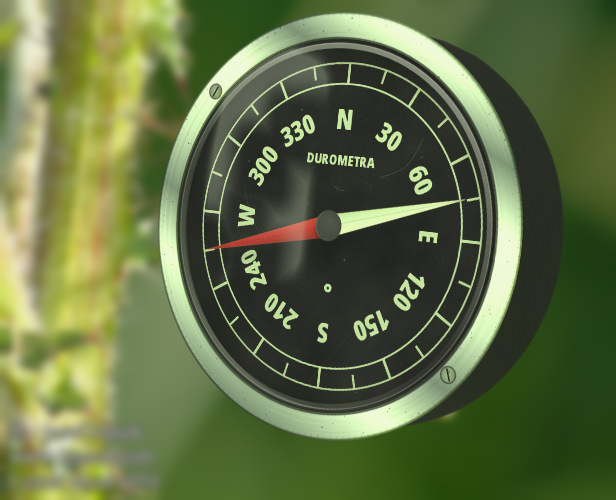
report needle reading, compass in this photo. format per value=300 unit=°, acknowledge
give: value=255 unit=°
